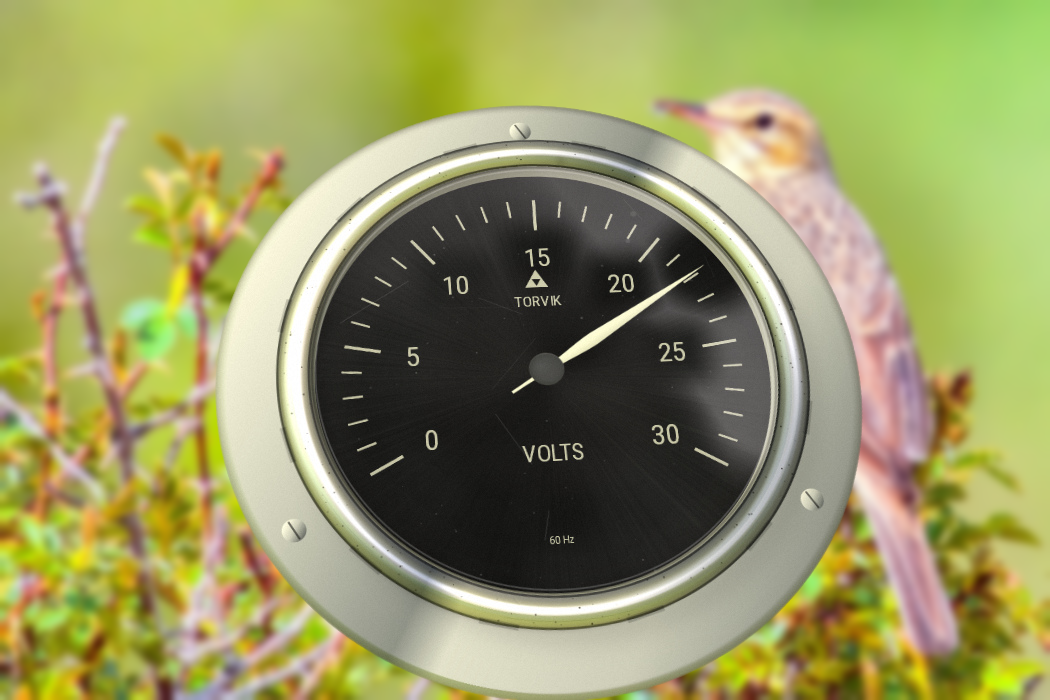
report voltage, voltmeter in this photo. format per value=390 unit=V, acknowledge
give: value=22 unit=V
